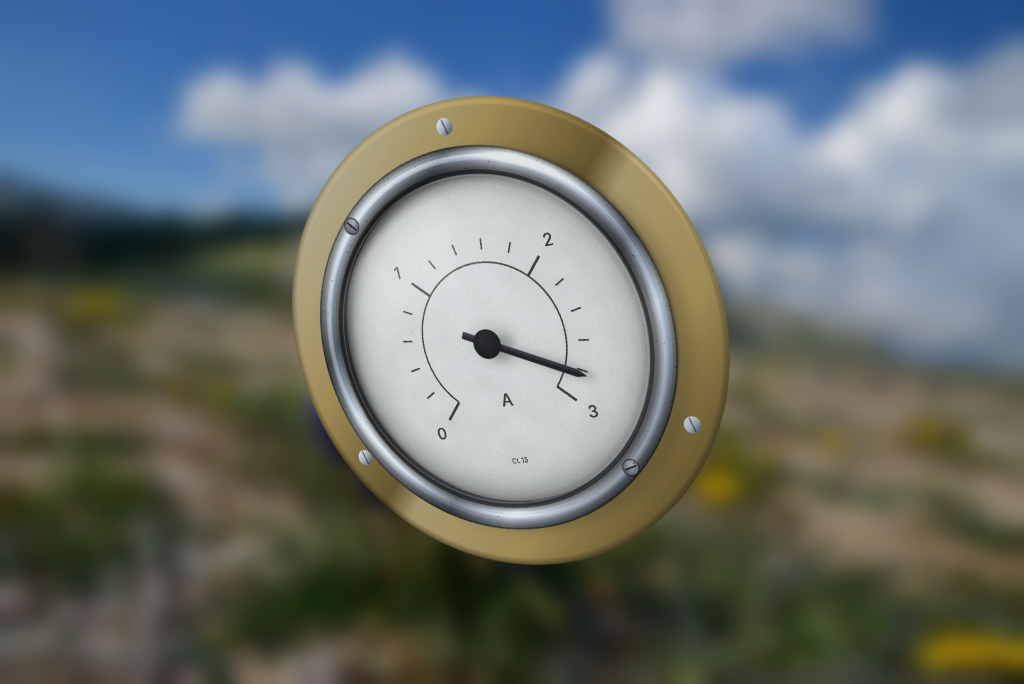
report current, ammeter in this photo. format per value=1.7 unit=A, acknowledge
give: value=2.8 unit=A
